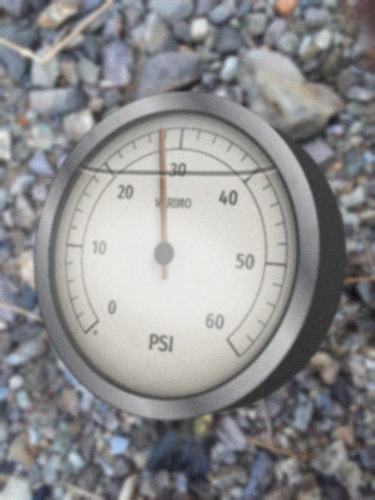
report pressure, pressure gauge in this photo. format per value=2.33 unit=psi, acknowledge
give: value=28 unit=psi
